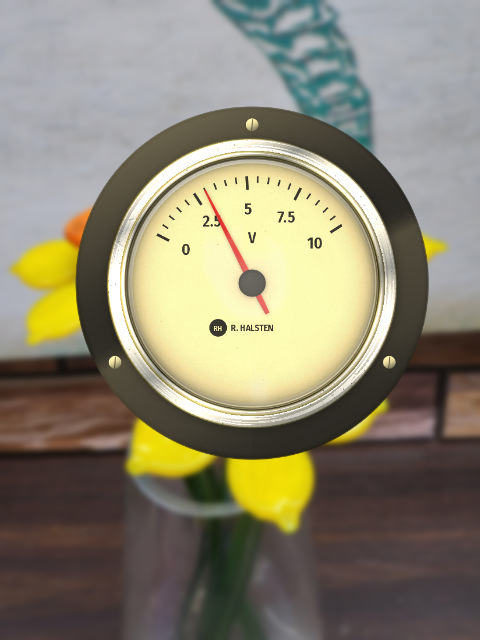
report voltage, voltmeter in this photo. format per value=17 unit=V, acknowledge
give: value=3 unit=V
